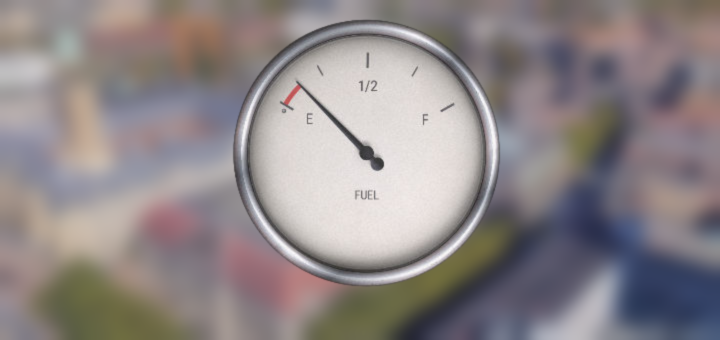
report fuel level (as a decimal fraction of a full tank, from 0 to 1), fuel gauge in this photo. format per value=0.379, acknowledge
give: value=0.125
